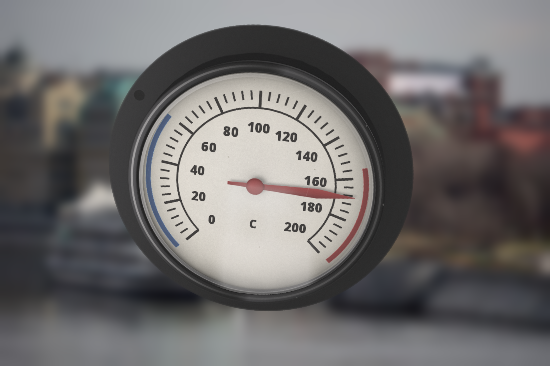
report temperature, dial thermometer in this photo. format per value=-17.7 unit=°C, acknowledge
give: value=168 unit=°C
